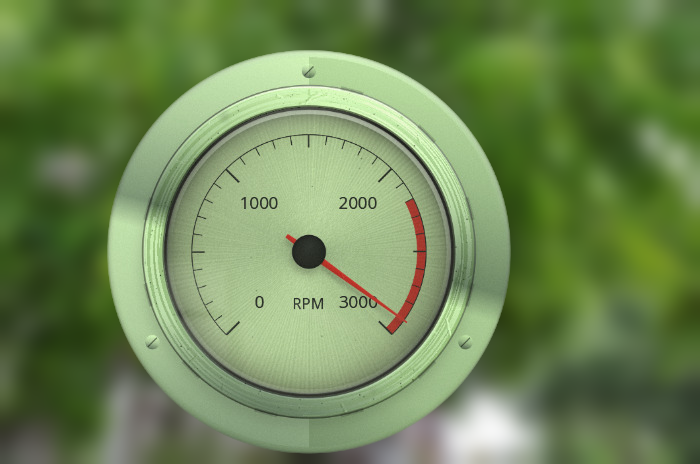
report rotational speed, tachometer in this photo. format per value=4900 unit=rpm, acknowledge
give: value=2900 unit=rpm
